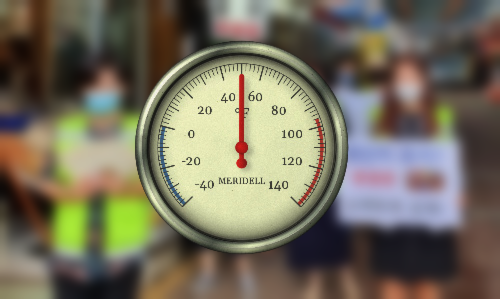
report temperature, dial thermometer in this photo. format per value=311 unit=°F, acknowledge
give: value=50 unit=°F
